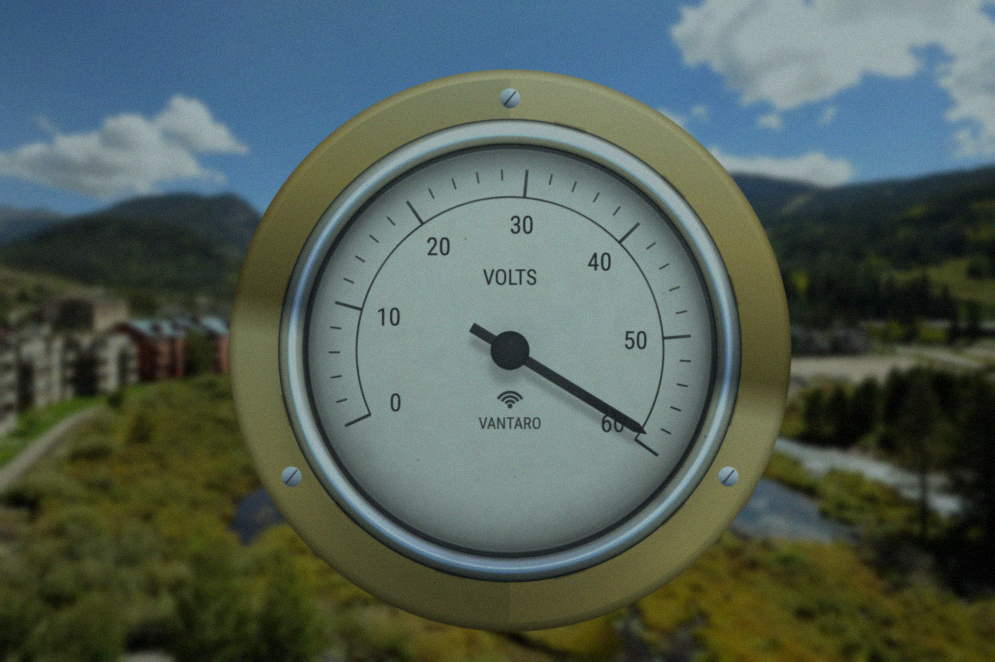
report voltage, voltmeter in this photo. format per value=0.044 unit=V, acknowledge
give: value=59 unit=V
